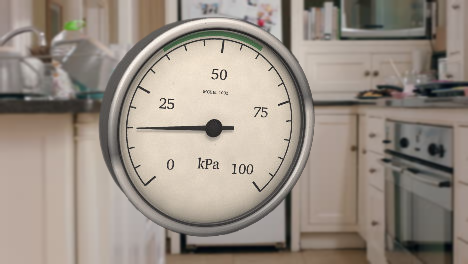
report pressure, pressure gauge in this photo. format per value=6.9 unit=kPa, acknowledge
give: value=15 unit=kPa
